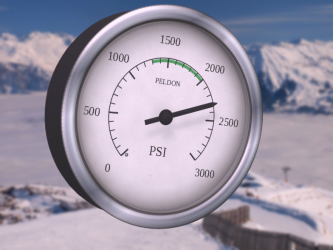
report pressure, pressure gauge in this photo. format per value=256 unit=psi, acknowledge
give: value=2300 unit=psi
